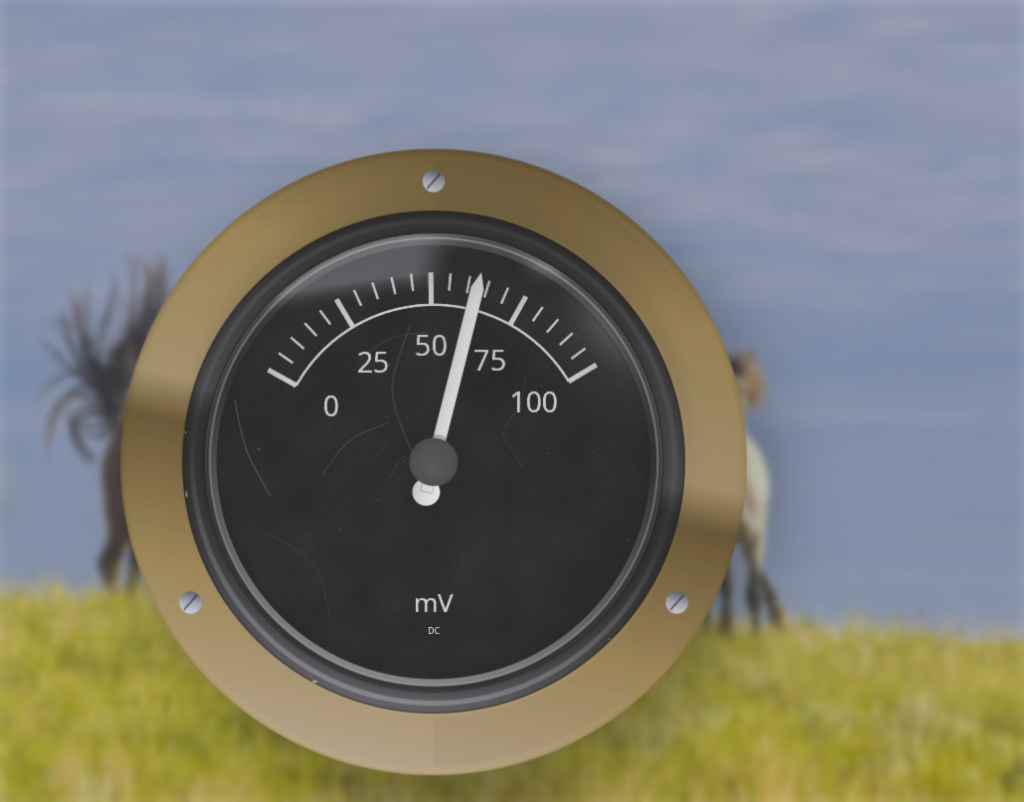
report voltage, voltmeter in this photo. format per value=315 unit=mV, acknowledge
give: value=62.5 unit=mV
